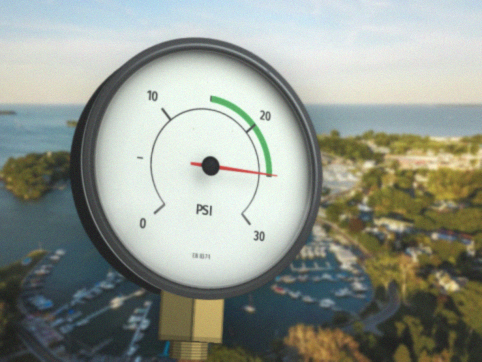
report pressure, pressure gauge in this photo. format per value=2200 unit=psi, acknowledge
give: value=25 unit=psi
